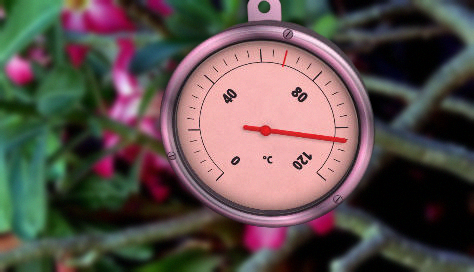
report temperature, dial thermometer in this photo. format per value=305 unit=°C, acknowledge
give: value=104 unit=°C
